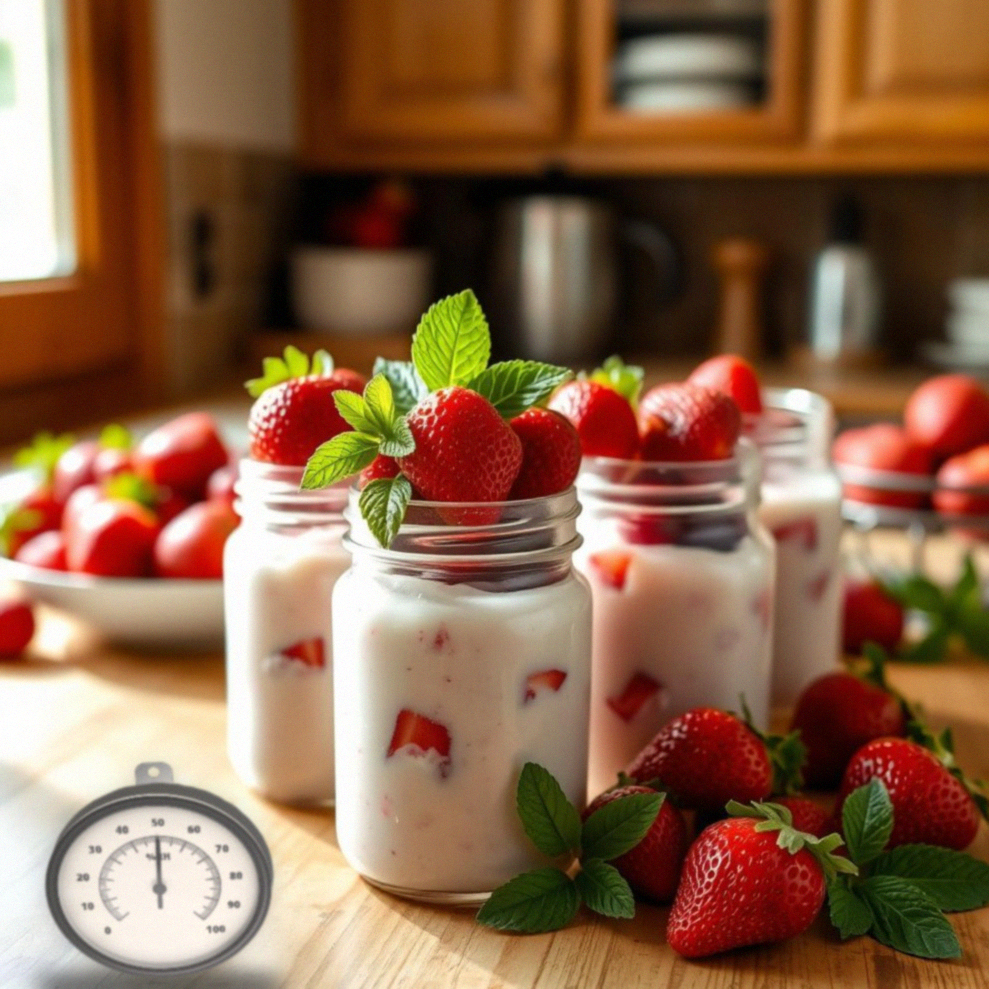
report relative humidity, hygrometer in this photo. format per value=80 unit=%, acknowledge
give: value=50 unit=%
